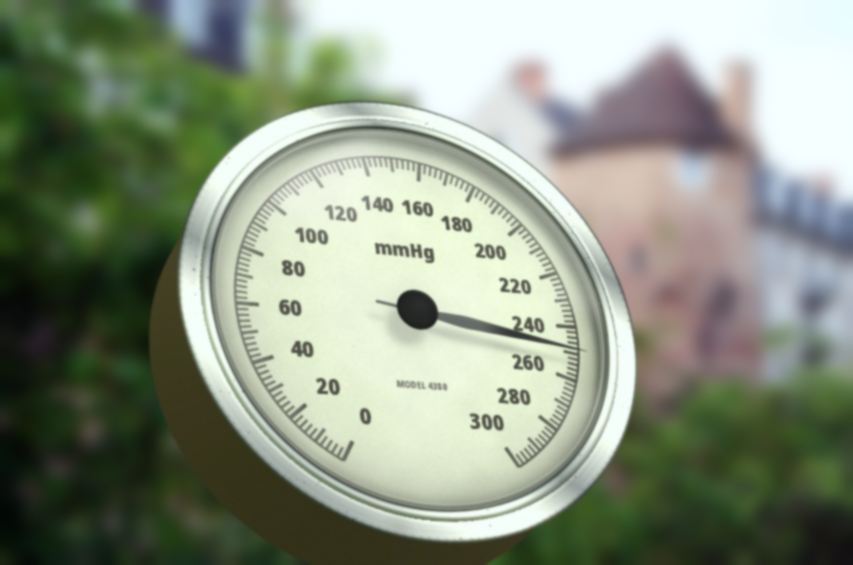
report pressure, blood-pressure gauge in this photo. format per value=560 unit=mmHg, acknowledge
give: value=250 unit=mmHg
